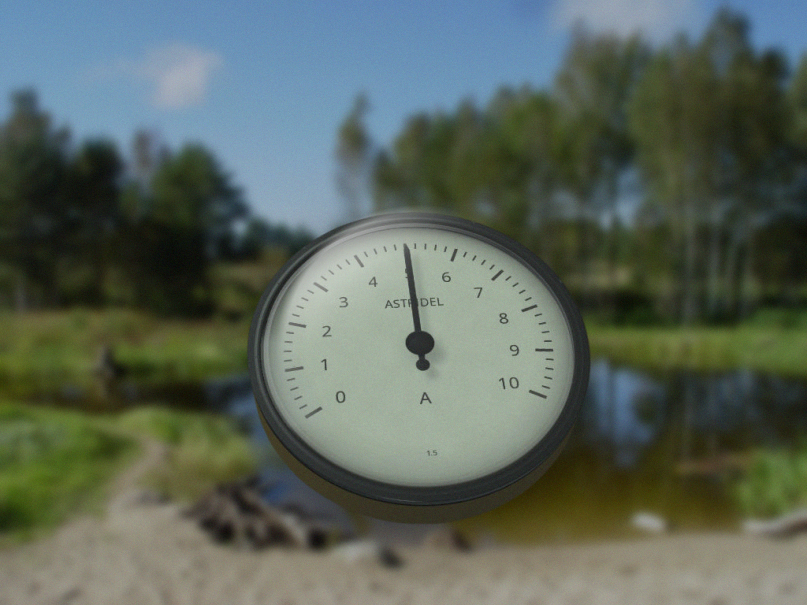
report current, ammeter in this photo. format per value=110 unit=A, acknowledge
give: value=5 unit=A
